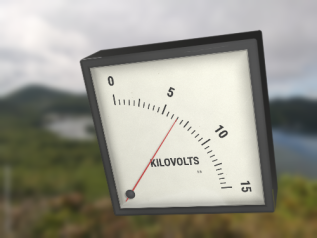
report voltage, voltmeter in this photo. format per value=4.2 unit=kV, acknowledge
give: value=6.5 unit=kV
